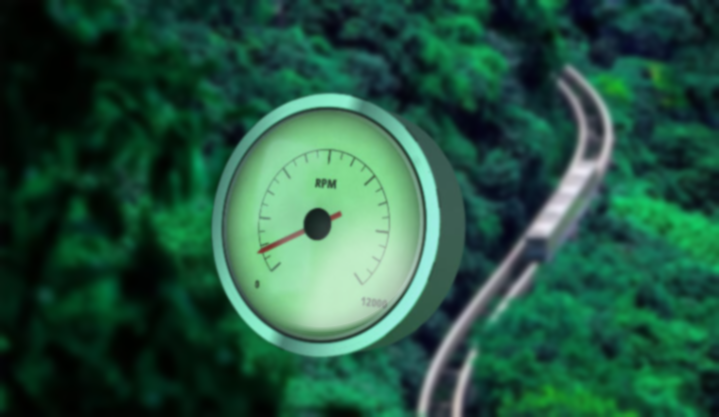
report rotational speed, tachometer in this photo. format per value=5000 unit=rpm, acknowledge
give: value=750 unit=rpm
